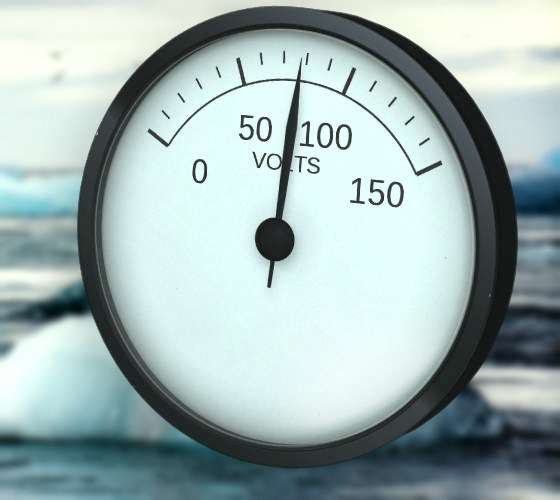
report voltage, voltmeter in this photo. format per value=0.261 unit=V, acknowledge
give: value=80 unit=V
